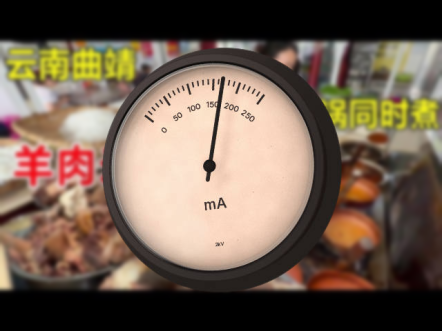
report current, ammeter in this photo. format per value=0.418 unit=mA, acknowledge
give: value=170 unit=mA
